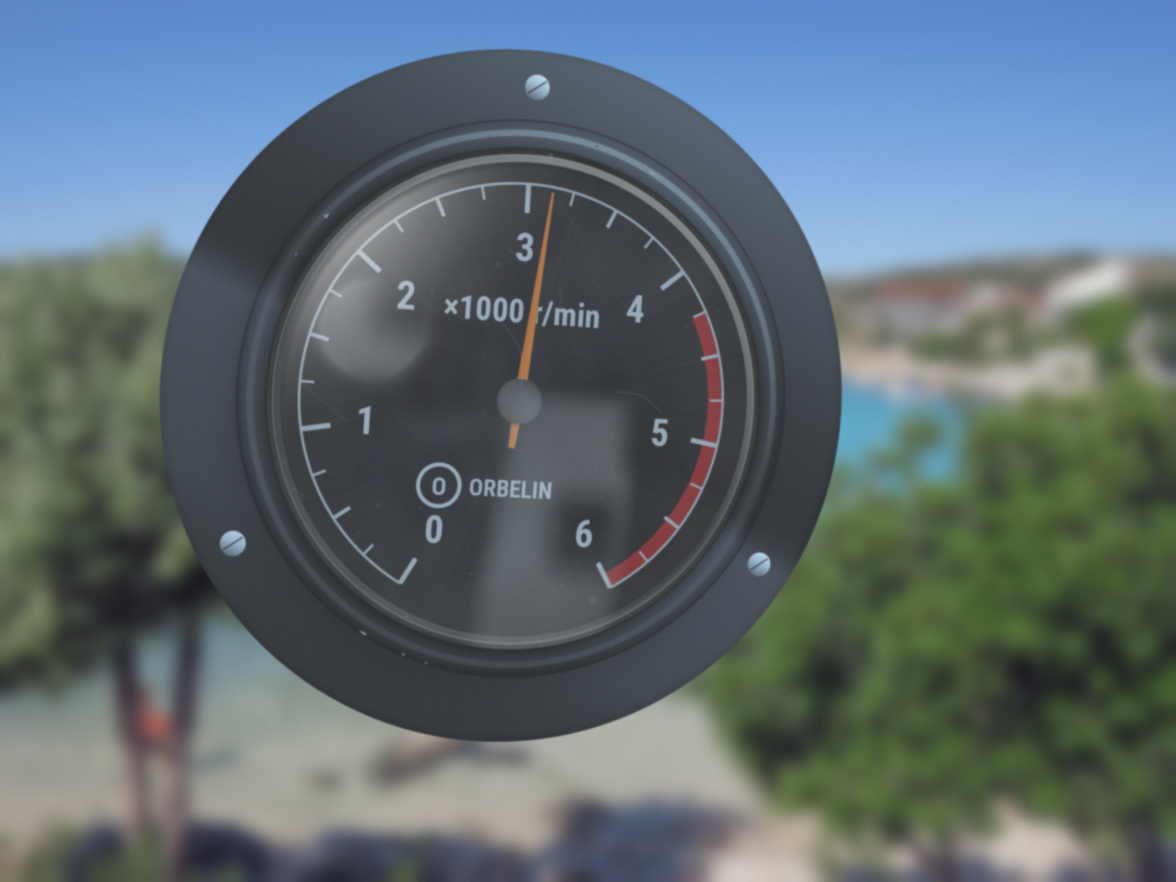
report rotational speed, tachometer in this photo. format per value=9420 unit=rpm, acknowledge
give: value=3125 unit=rpm
